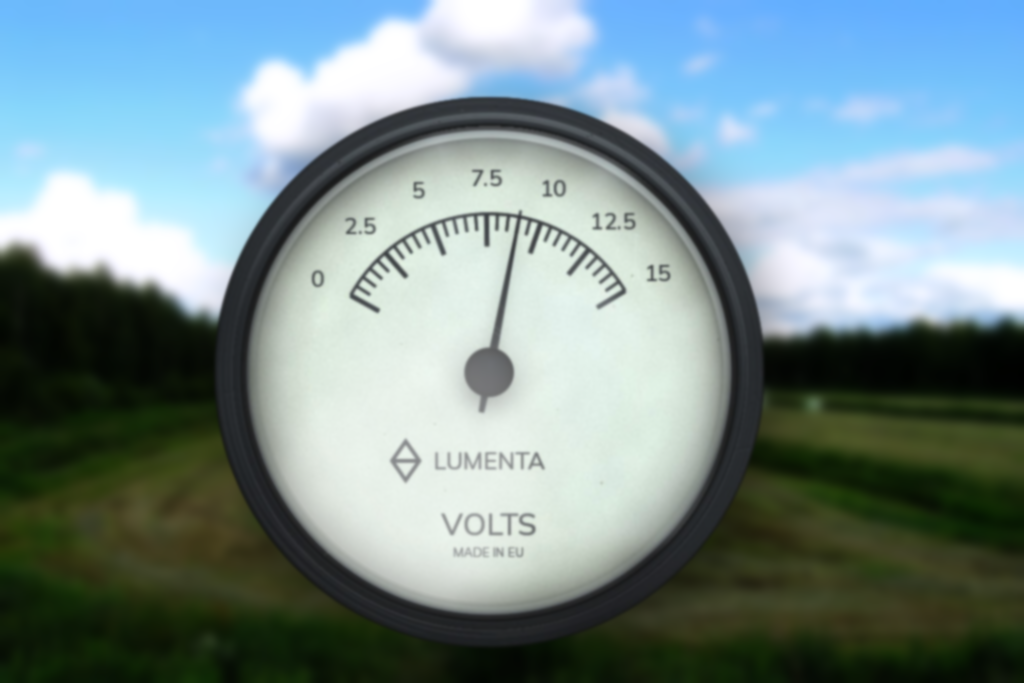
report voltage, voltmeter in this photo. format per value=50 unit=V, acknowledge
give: value=9 unit=V
